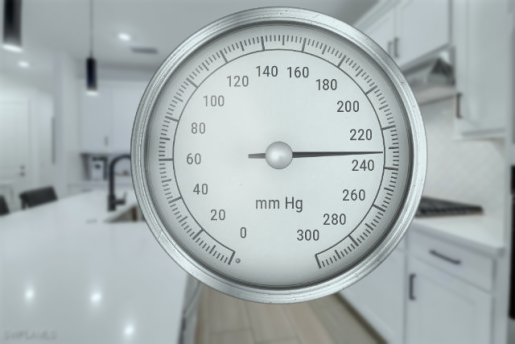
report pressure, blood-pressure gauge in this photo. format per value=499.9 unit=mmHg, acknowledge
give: value=232 unit=mmHg
